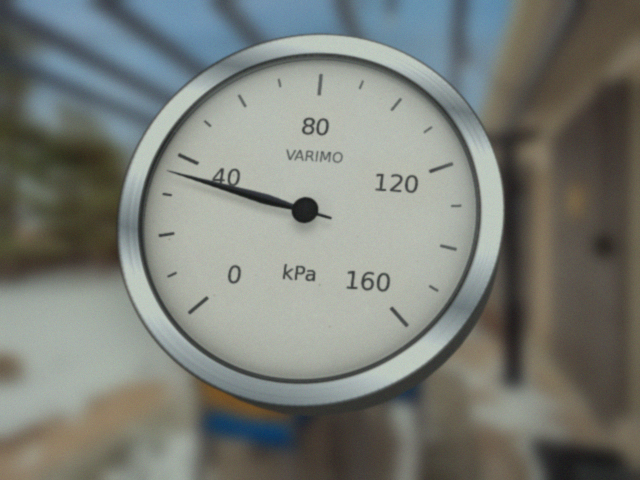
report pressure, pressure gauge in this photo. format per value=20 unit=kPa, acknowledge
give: value=35 unit=kPa
